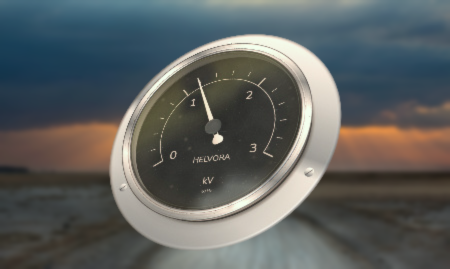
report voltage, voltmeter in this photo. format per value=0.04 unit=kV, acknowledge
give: value=1.2 unit=kV
